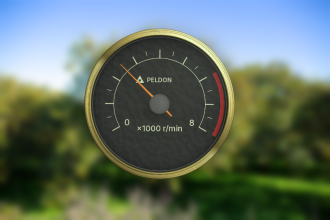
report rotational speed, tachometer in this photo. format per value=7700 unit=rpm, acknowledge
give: value=2500 unit=rpm
